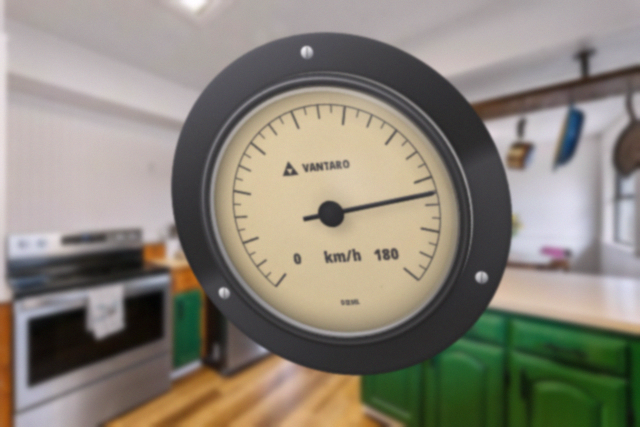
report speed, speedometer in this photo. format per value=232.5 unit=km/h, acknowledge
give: value=145 unit=km/h
